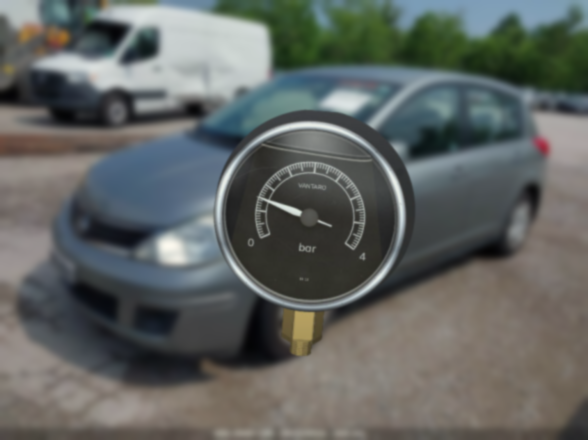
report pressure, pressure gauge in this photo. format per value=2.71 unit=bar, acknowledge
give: value=0.75 unit=bar
